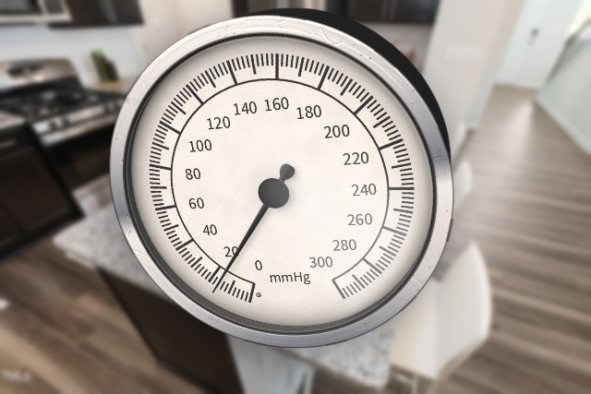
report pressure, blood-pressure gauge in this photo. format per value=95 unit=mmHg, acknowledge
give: value=16 unit=mmHg
